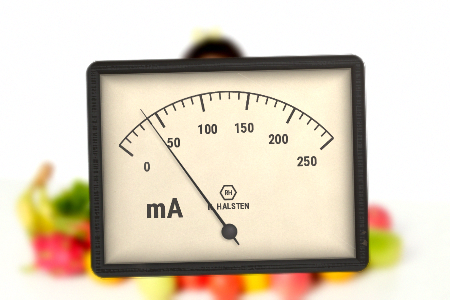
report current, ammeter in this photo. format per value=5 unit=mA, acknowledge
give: value=40 unit=mA
